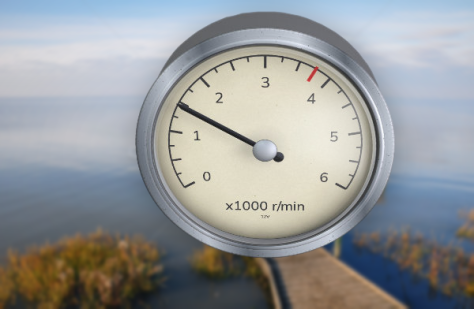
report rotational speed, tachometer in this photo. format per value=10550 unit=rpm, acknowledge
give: value=1500 unit=rpm
